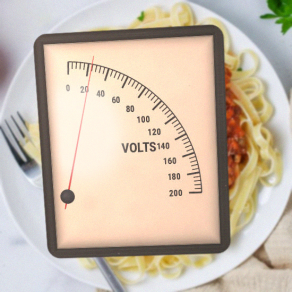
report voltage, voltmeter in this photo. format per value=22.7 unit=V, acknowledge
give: value=24 unit=V
